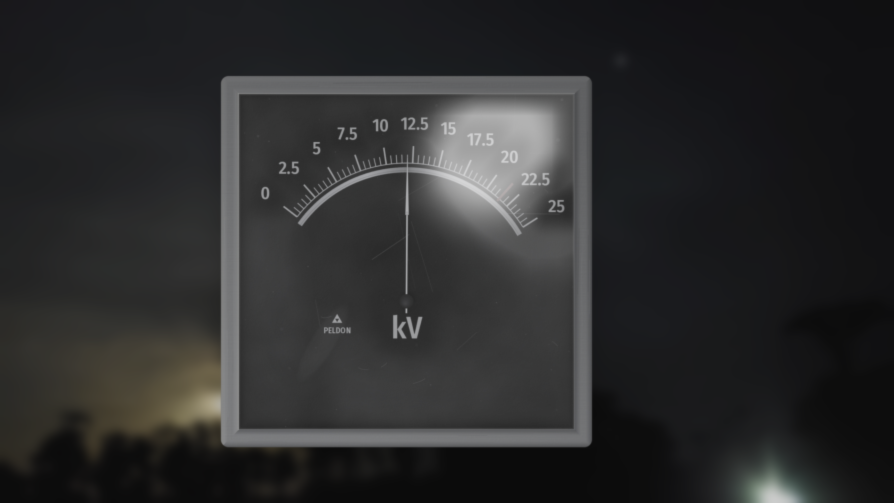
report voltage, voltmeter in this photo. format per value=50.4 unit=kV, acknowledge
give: value=12 unit=kV
